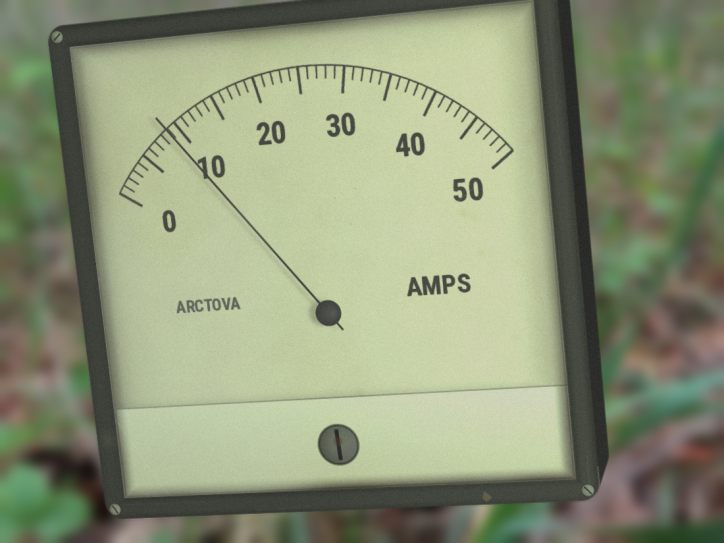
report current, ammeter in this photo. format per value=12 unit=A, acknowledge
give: value=9 unit=A
